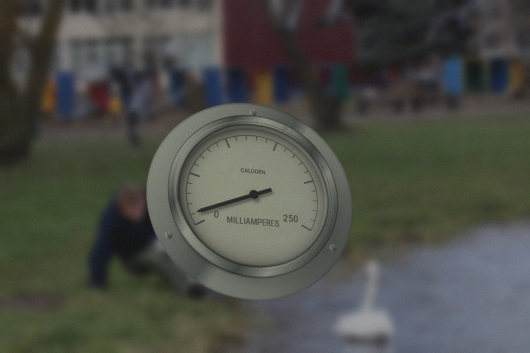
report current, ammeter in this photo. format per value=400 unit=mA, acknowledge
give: value=10 unit=mA
